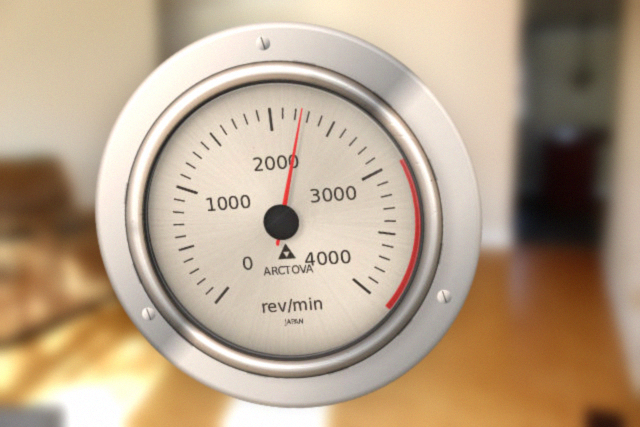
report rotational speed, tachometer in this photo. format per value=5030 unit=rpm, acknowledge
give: value=2250 unit=rpm
